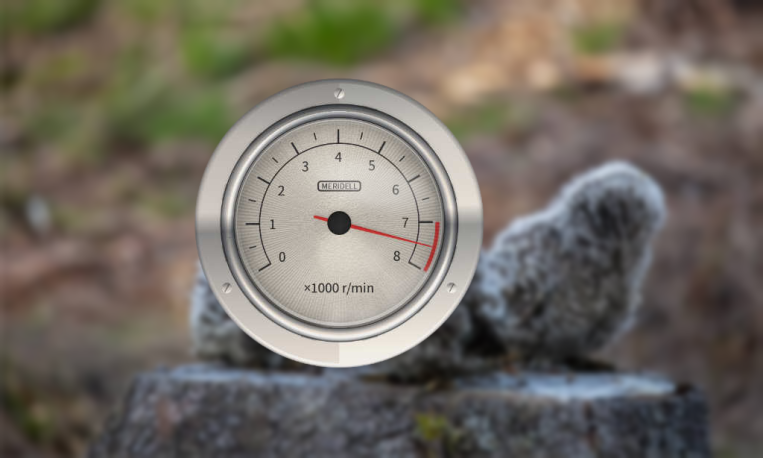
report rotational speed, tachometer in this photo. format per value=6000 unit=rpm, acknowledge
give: value=7500 unit=rpm
